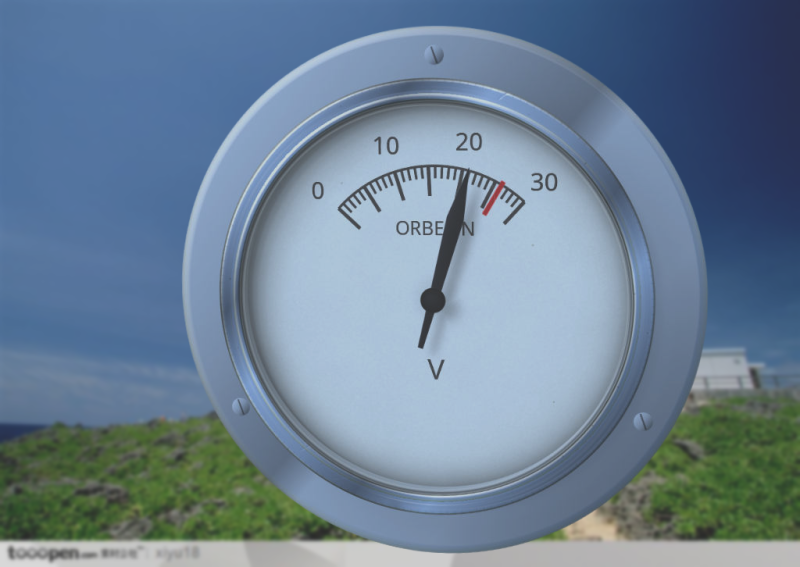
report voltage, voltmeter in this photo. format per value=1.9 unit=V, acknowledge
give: value=21 unit=V
